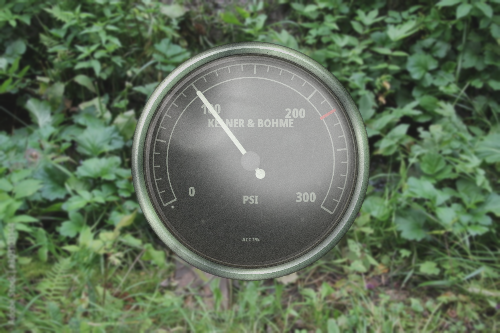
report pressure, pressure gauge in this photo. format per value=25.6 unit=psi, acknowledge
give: value=100 unit=psi
